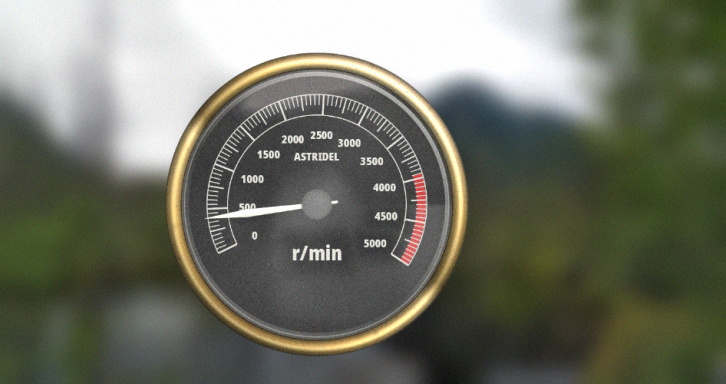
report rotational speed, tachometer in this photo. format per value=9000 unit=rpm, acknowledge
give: value=400 unit=rpm
